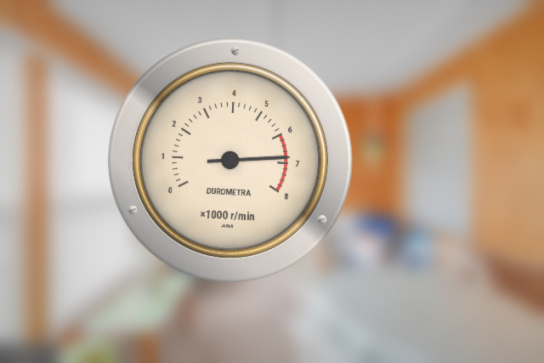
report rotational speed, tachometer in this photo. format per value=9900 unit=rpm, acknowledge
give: value=6800 unit=rpm
